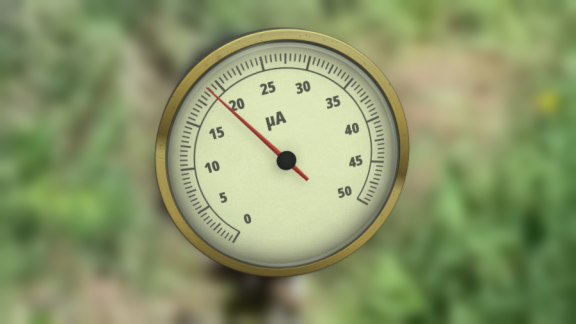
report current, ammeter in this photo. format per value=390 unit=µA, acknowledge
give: value=19 unit=µA
